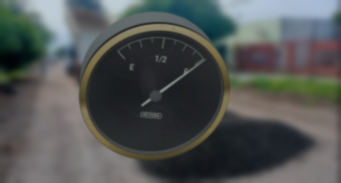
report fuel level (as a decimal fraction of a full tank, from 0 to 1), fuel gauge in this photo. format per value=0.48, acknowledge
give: value=1
